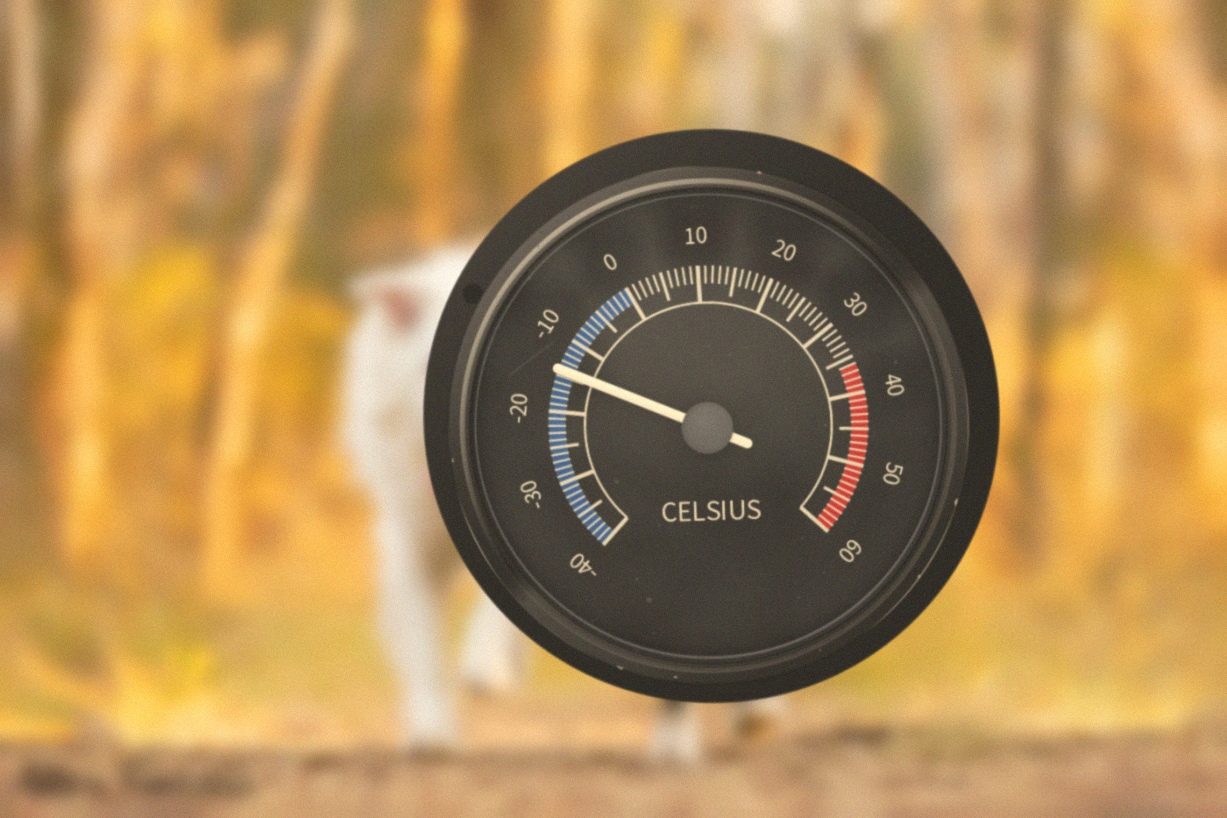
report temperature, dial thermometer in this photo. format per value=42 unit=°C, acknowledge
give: value=-14 unit=°C
